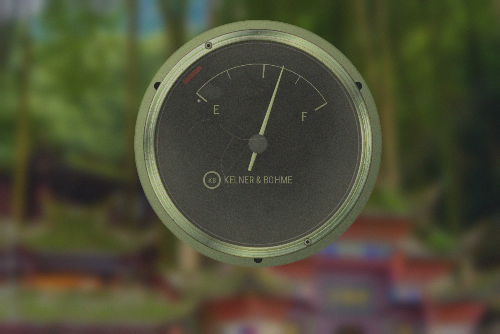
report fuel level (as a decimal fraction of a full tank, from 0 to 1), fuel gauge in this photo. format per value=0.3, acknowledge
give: value=0.625
